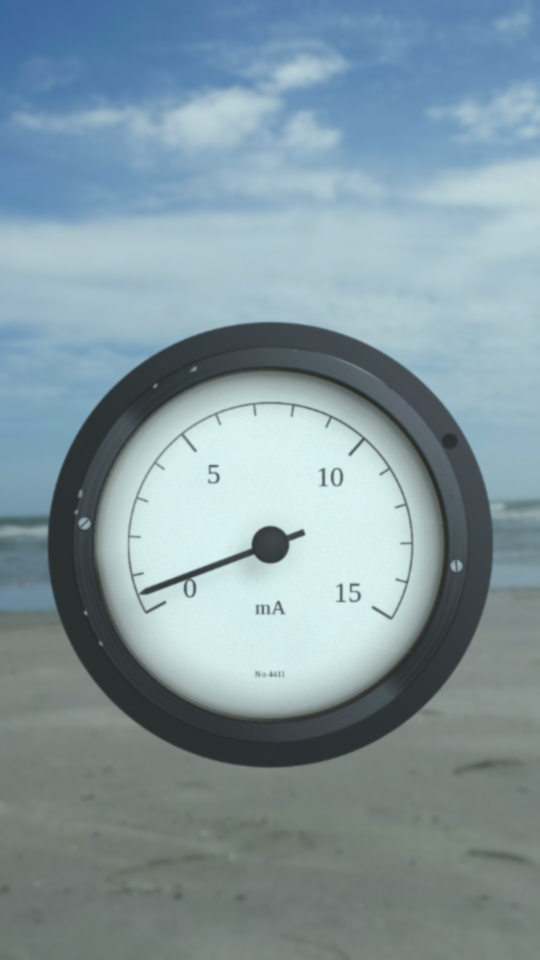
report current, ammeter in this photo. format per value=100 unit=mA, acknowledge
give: value=0.5 unit=mA
